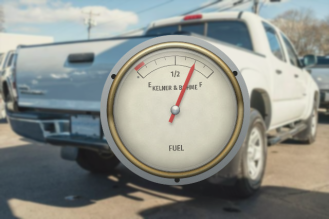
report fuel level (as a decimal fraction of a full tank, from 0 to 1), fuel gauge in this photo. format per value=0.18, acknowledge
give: value=0.75
